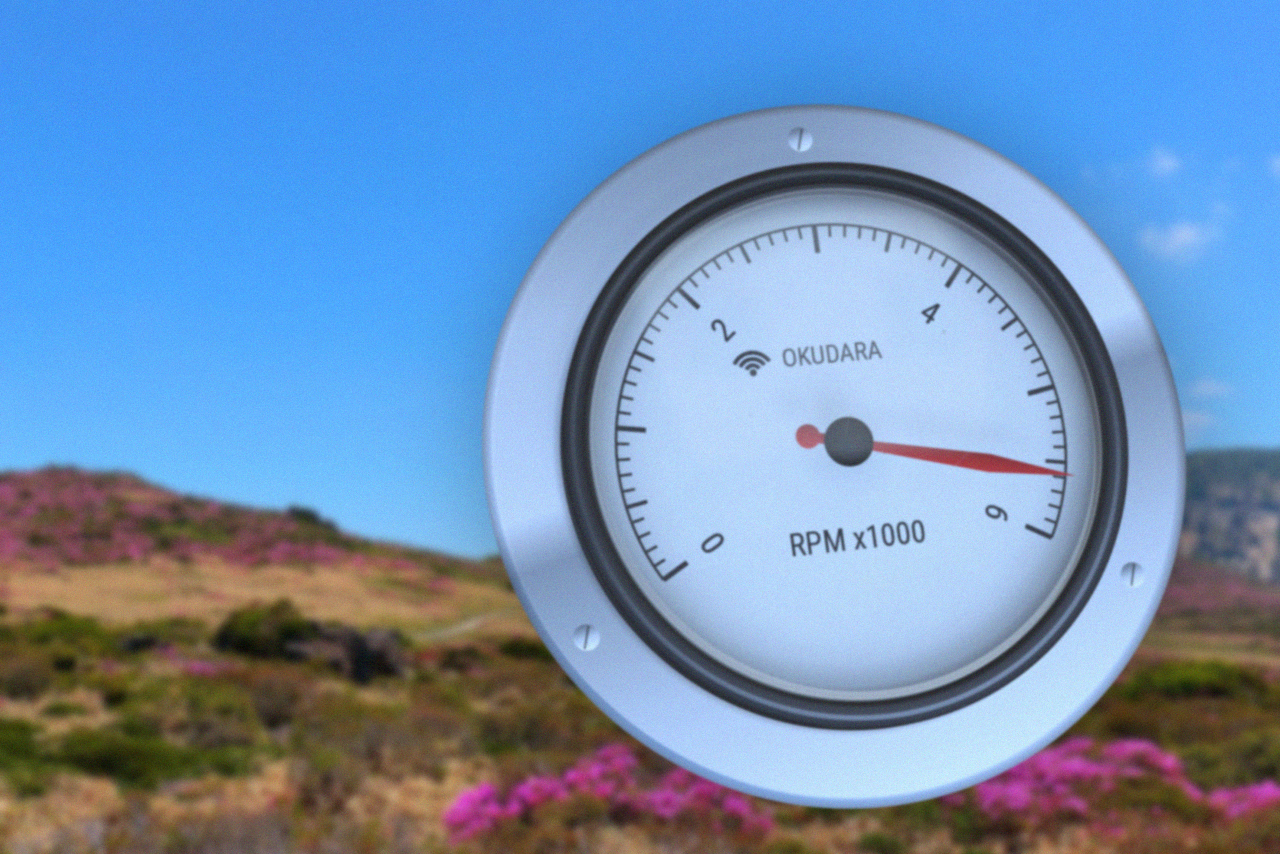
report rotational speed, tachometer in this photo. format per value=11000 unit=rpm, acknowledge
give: value=5600 unit=rpm
